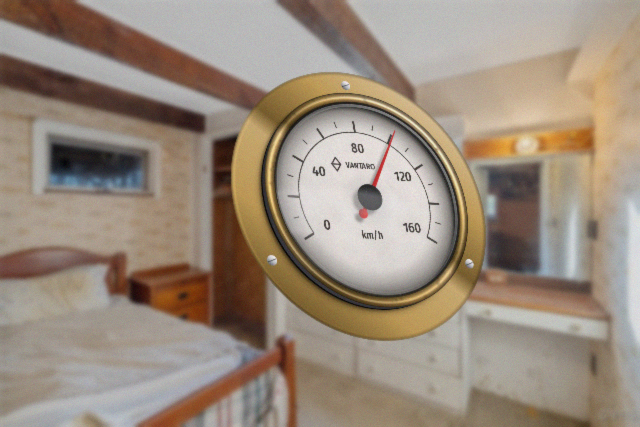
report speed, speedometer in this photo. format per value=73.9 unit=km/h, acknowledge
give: value=100 unit=km/h
